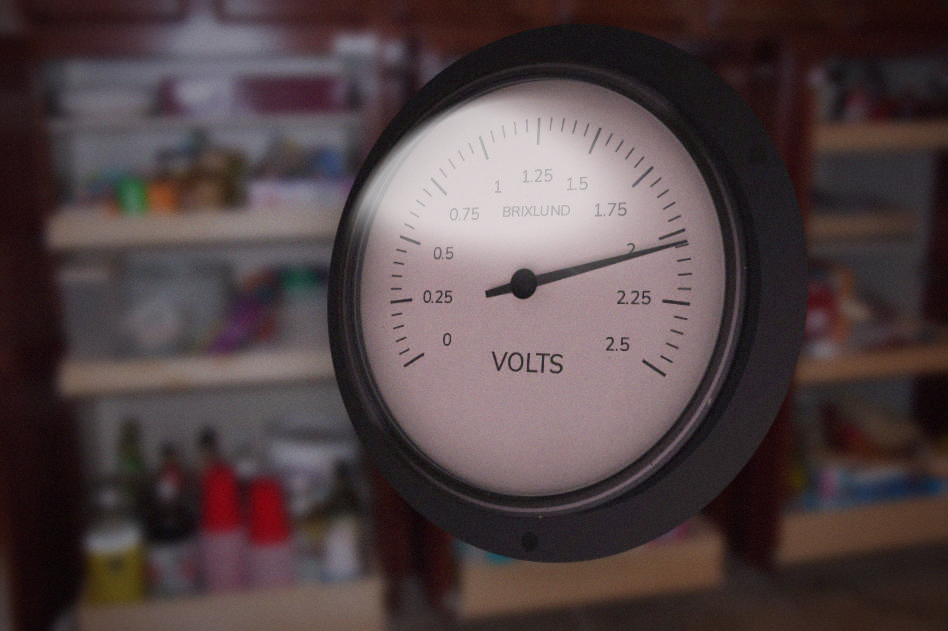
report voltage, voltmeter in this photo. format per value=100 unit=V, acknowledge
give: value=2.05 unit=V
